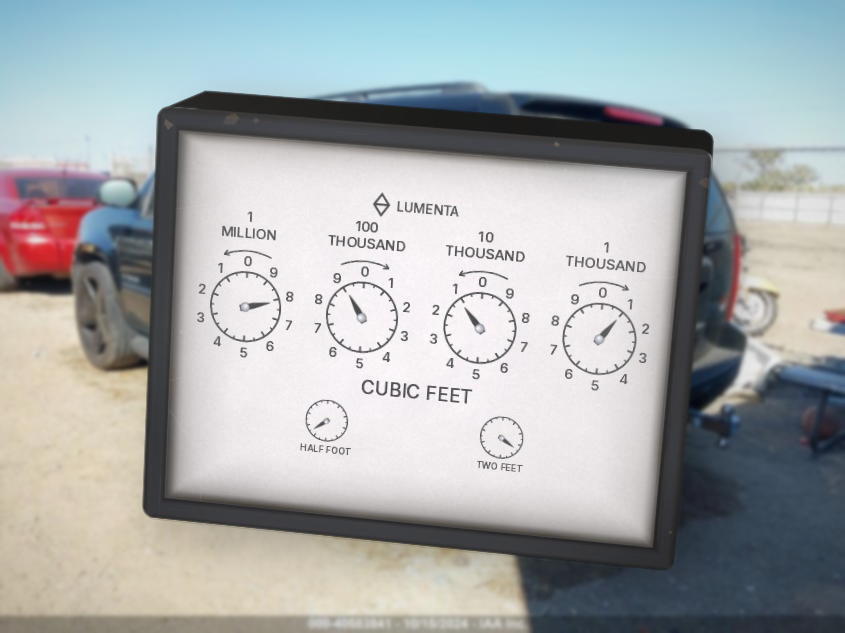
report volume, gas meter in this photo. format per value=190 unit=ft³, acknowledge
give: value=791100 unit=ft³
